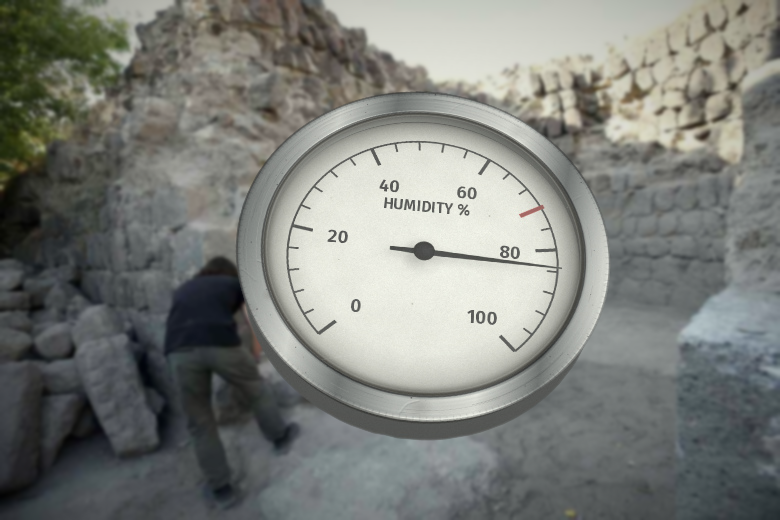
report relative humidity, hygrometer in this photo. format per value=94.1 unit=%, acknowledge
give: value=84 unit=%
